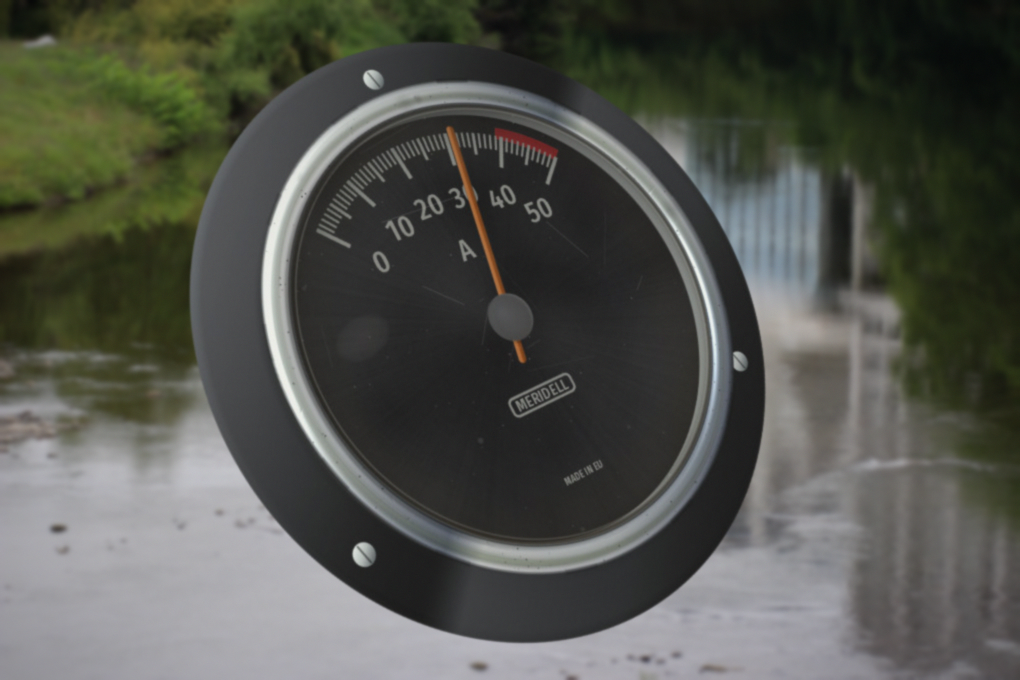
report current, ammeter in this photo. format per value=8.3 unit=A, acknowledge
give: value=30 unit=A
